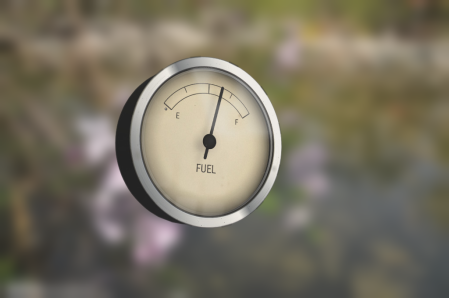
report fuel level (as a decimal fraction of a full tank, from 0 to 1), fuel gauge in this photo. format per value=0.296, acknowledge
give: value=0.625
